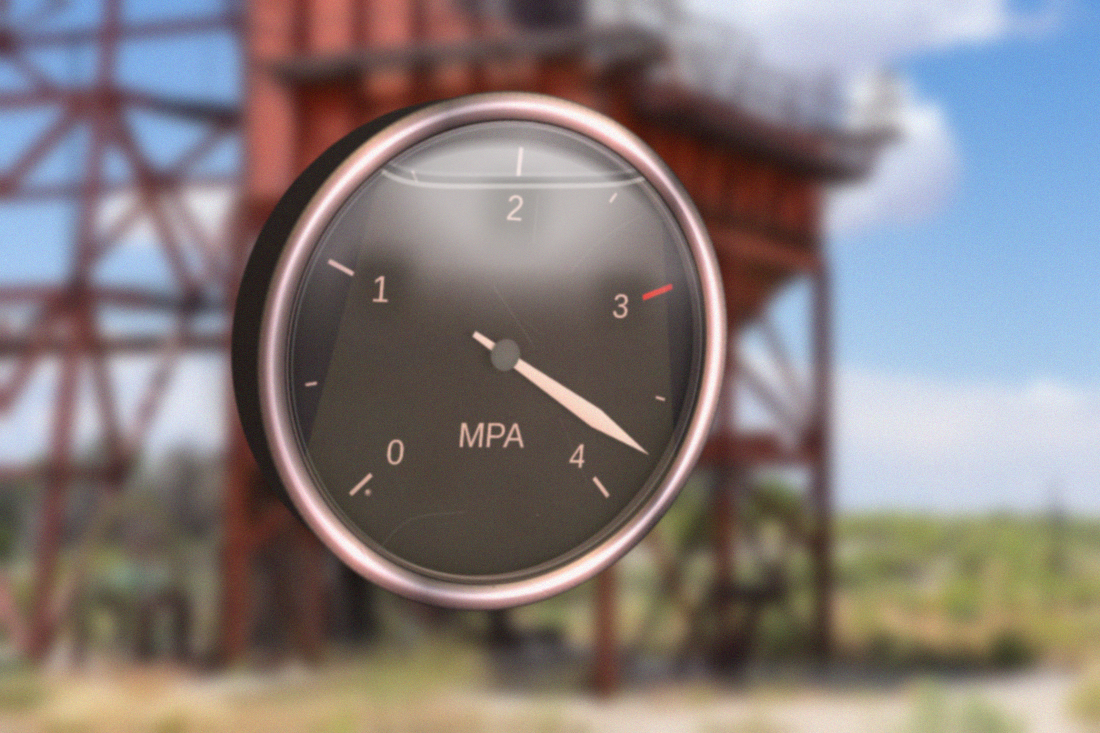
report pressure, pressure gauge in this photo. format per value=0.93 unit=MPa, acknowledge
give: value=3.75 unit=MPa
